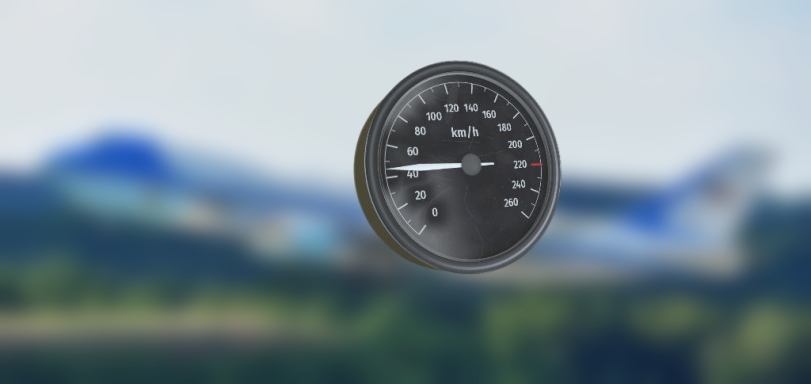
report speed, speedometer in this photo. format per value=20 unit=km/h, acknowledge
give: value=45 unit=km/h
